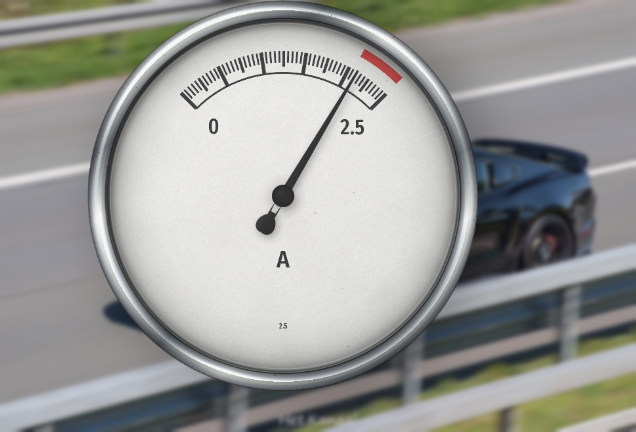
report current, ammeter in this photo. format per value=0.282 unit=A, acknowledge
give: value=2.1 unit=A
